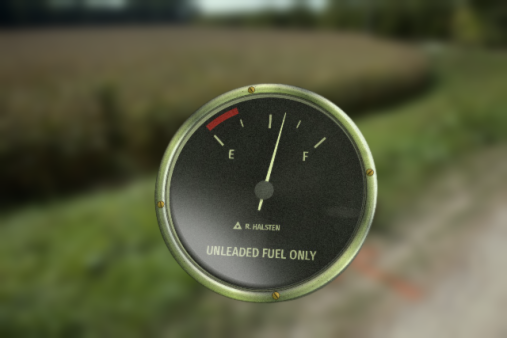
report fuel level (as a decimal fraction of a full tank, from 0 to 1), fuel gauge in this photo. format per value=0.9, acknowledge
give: value=0.625
